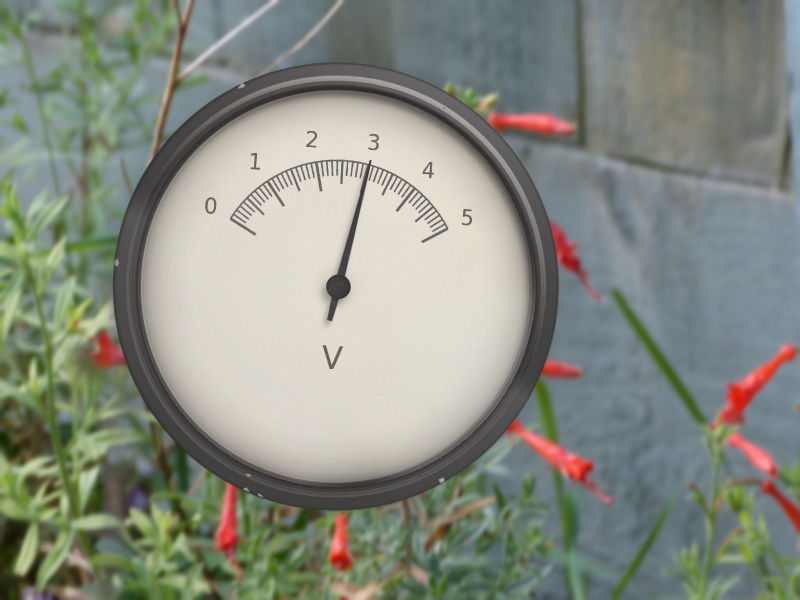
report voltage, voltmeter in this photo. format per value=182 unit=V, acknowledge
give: value=3 unit=V
